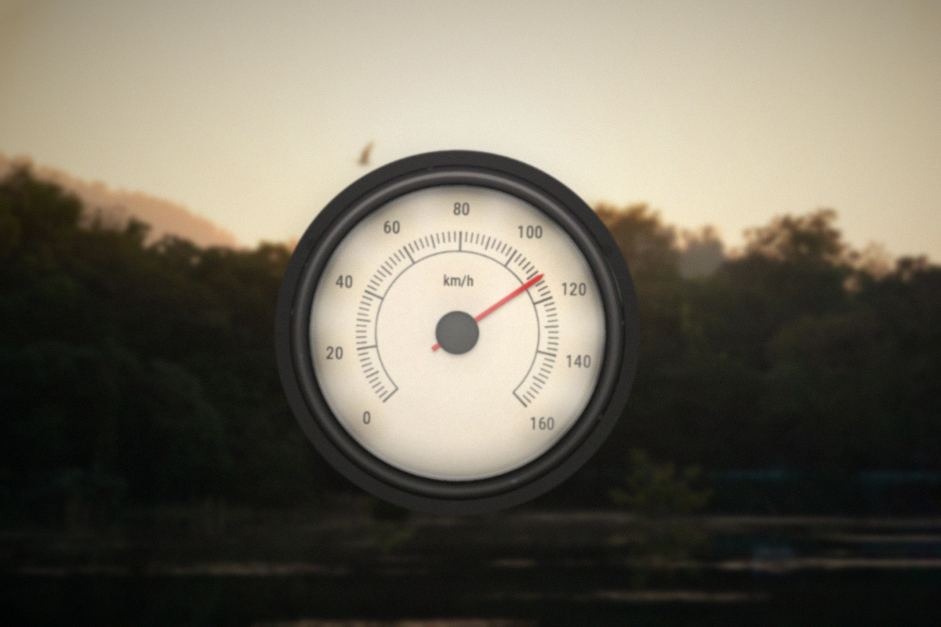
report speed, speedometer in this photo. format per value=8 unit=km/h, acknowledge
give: value=112 unit=km/h
